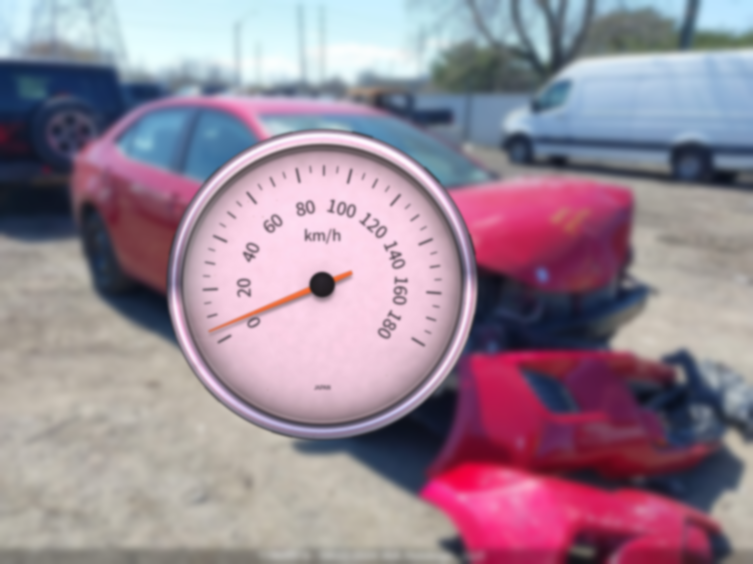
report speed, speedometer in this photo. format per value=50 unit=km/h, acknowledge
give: value=5 unit=km/h
